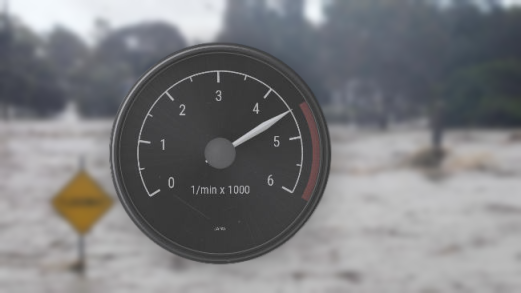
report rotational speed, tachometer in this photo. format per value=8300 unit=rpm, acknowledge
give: value=4500 unit=rpm
